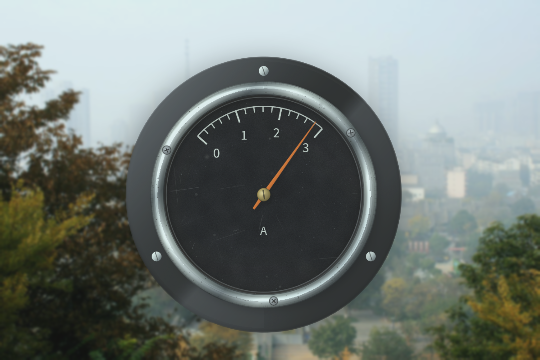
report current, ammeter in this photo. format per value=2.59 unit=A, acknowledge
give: value=2.8 unit=A
